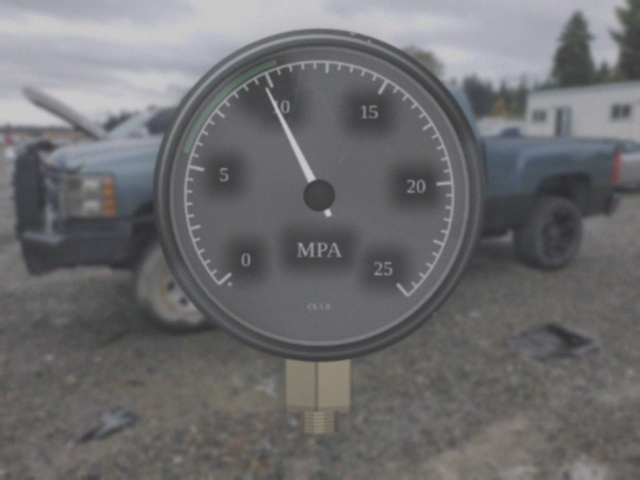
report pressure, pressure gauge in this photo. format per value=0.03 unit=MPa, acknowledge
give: value=9.75 unit=MPa
